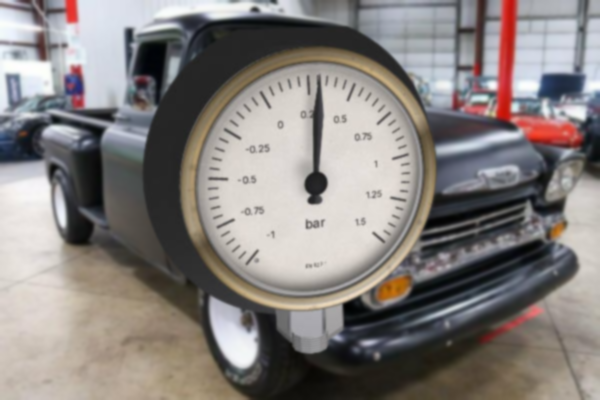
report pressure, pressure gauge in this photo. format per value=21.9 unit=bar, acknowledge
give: value=0.3 unit=bar
